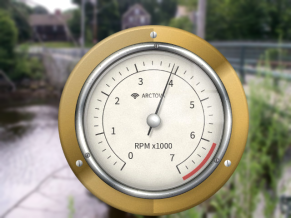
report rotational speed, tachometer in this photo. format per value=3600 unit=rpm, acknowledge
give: value=3900 unit=rpm
